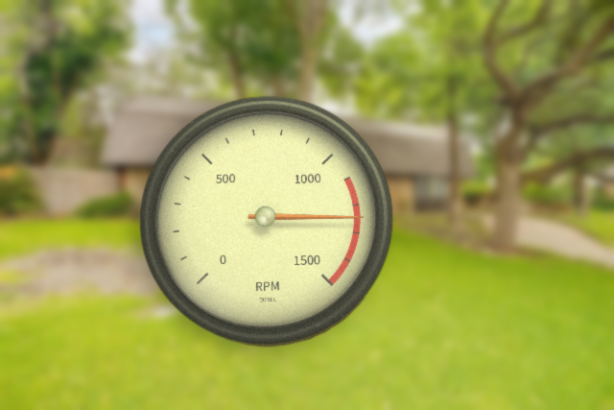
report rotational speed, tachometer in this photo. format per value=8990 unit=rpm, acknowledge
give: value=1250 unit=rpm
